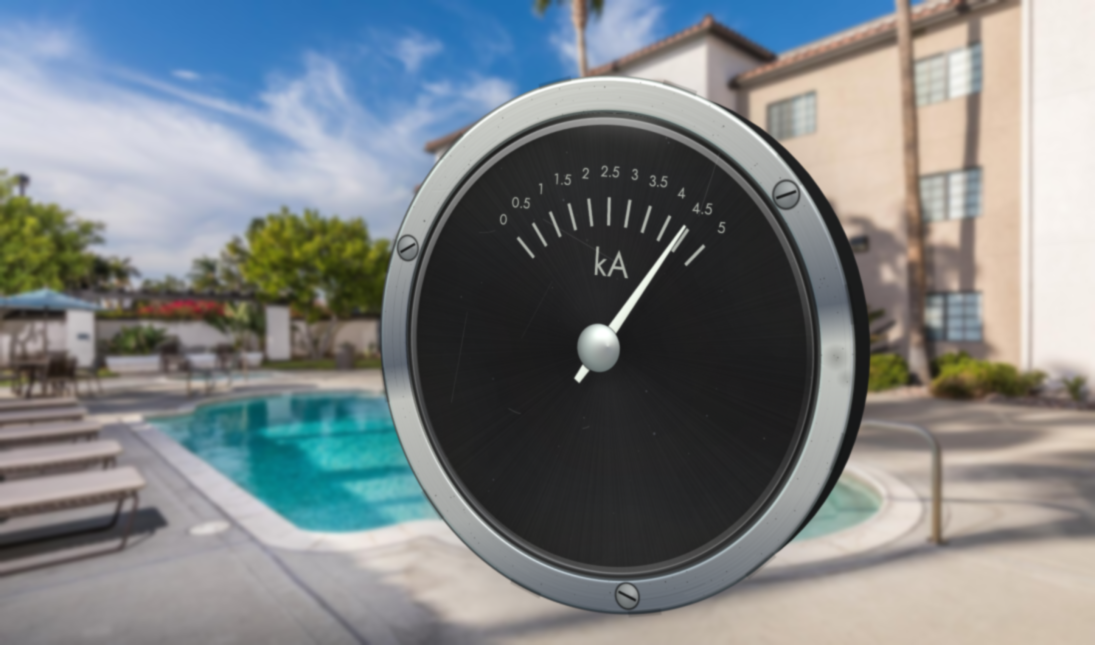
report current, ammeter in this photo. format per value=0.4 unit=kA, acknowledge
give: value=4.5 unit=kA
